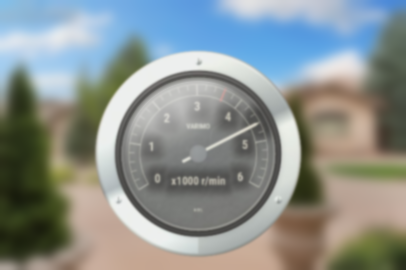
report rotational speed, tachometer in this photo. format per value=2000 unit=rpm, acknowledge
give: value=4600 unit=rpm
